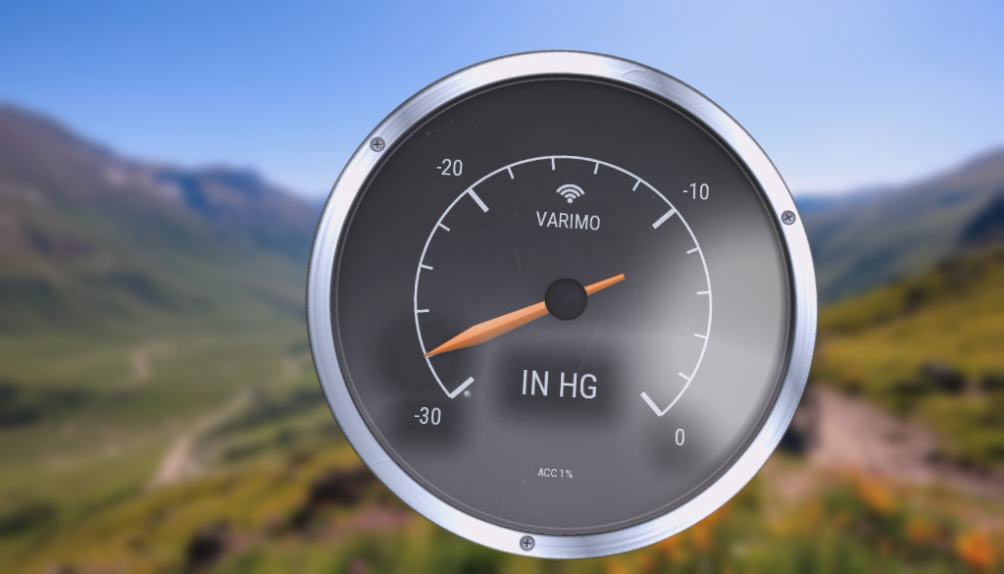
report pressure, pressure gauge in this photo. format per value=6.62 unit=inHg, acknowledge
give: value=-28 unit=inHg
